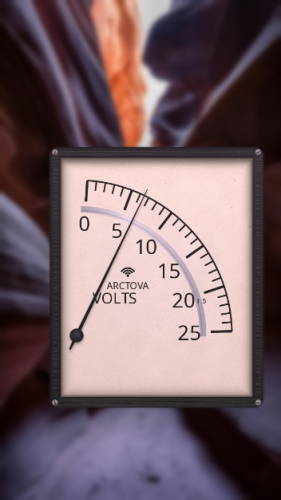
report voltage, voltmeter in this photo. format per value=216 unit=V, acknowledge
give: value=6.5 unit=V
